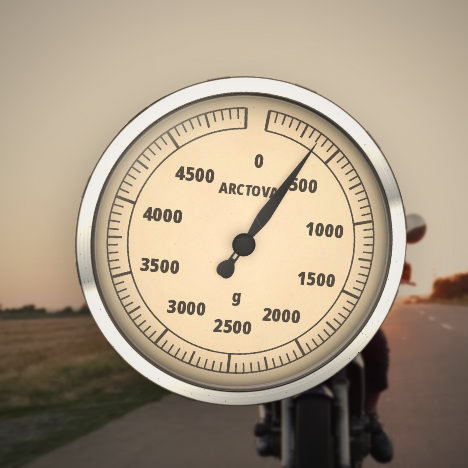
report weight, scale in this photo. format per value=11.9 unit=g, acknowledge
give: value=350 unit=g
